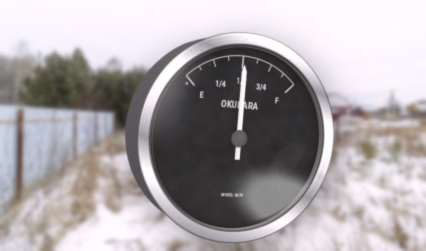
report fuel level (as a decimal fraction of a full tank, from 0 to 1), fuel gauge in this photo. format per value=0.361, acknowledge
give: value=0.5
